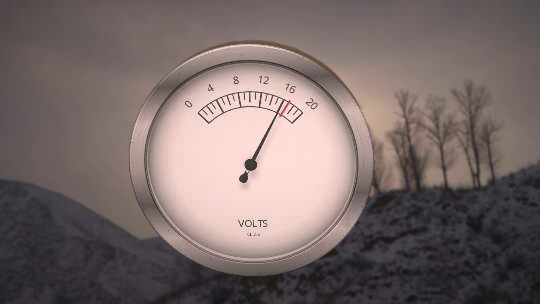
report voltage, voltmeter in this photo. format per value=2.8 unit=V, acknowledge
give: value=16 unit=V
